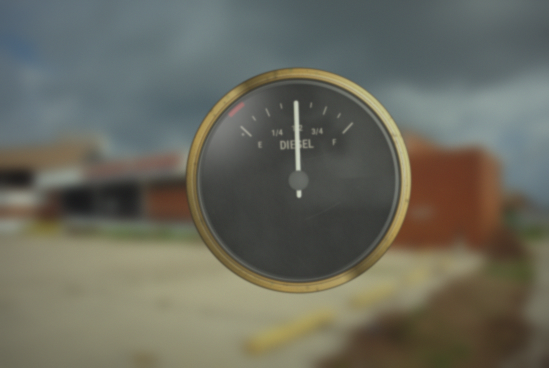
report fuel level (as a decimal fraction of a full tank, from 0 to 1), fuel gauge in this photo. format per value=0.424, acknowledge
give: value=0.5
